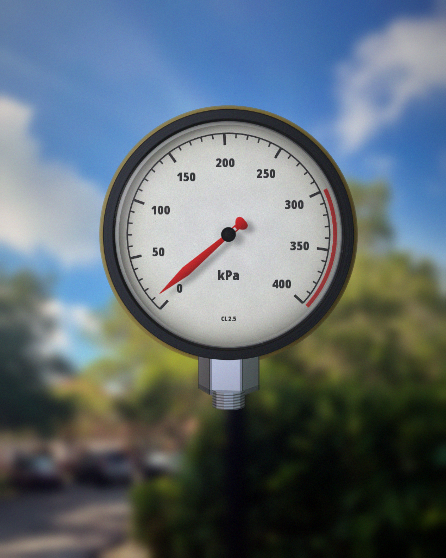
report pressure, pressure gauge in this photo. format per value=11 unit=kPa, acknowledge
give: value=10 unit=kPa
